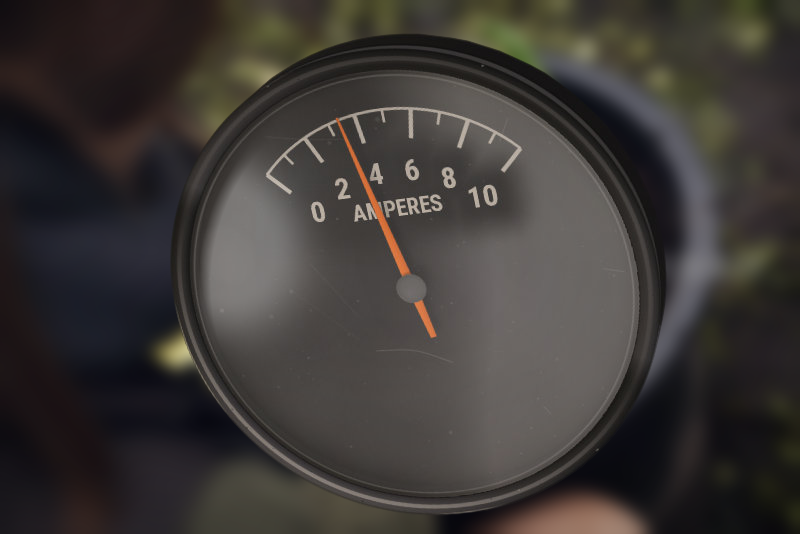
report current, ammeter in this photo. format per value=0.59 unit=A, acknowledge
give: value=3.5 unit=A
